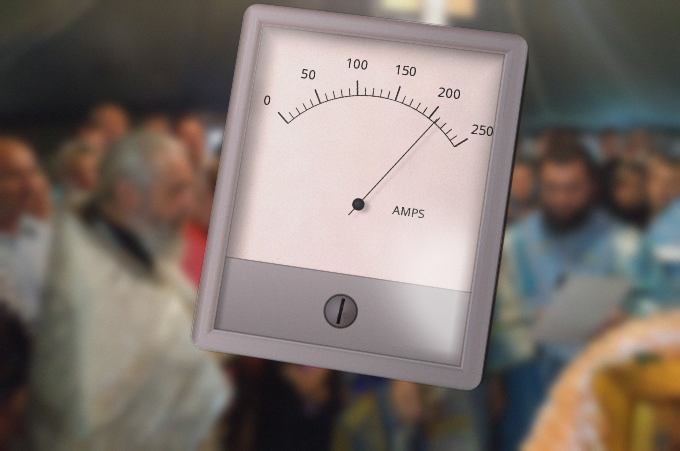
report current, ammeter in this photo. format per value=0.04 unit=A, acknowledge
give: value=210 unit=A
